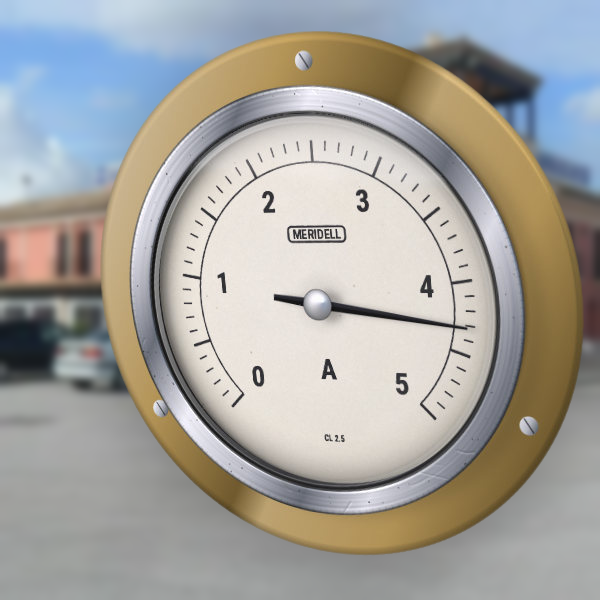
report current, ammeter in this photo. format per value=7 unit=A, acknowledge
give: value=4.3 unit=A
